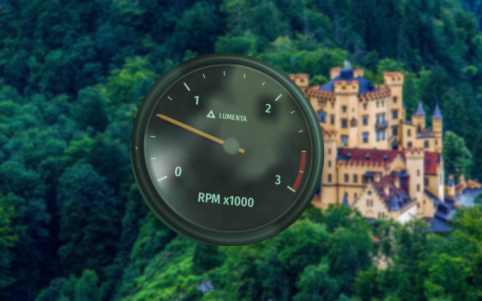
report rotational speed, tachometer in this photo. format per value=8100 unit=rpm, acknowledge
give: value=600 unit=rpm
